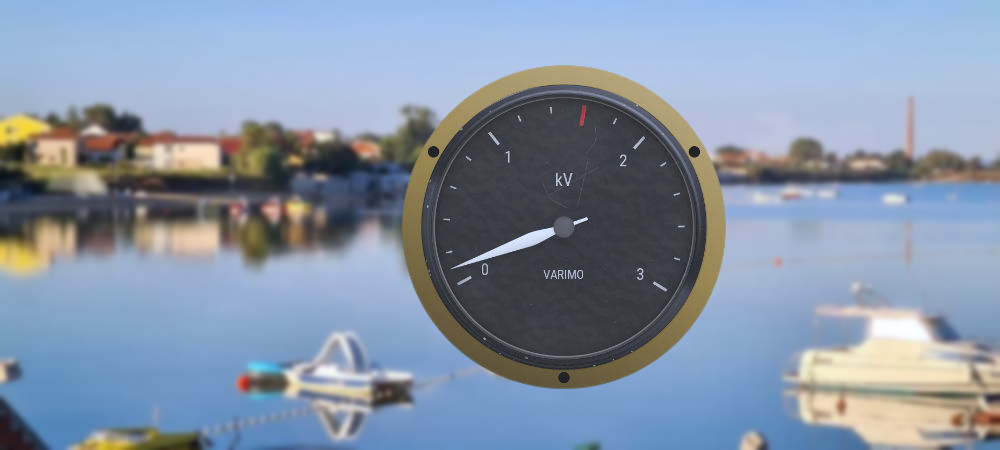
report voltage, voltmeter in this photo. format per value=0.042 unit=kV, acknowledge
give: value=0.1 unit=kV
